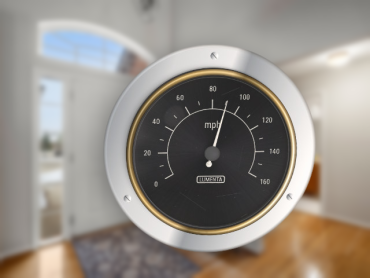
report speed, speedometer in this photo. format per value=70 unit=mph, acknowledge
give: value=90 unit=mph
